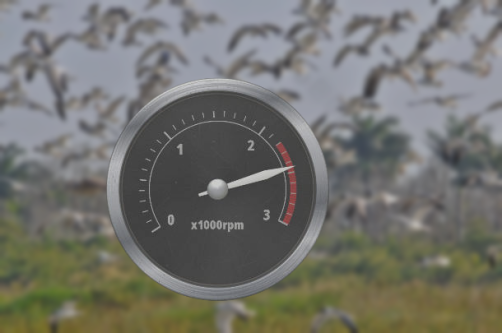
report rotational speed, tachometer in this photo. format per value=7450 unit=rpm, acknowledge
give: value=2450 unit=rpm
